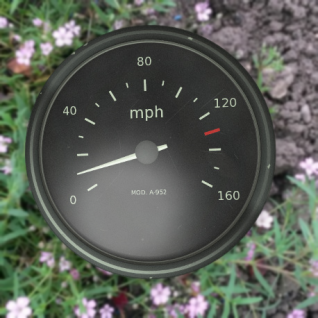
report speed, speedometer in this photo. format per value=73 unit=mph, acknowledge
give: value=10 unit=mph
